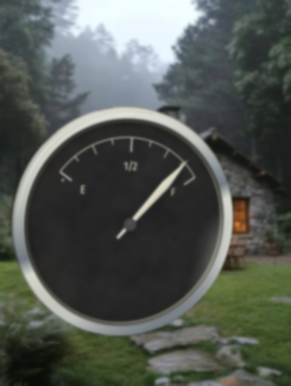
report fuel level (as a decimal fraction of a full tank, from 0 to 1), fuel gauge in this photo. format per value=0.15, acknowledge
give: value=0.875
